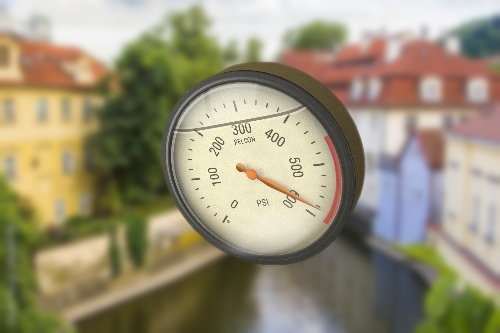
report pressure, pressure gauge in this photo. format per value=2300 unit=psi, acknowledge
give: value=580 unit=psi
